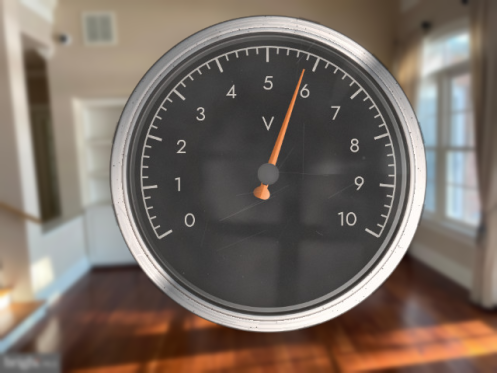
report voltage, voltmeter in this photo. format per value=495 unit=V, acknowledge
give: value=5.8 unit=V
